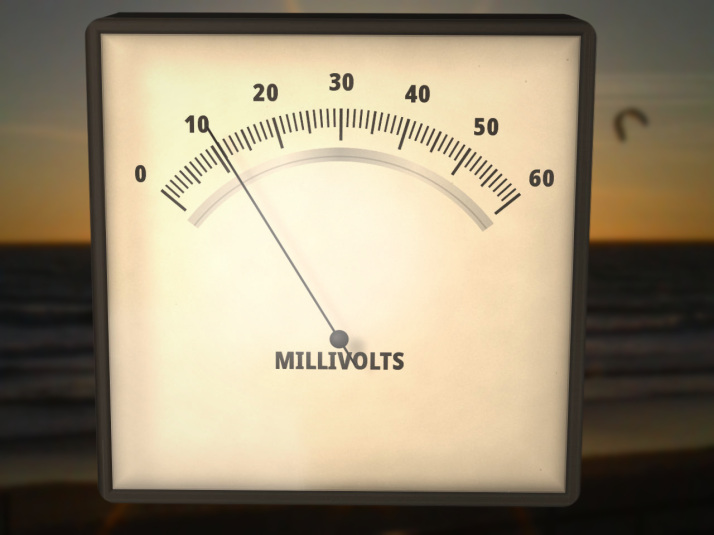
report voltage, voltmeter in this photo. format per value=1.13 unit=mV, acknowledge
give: value=11 unit=mV
